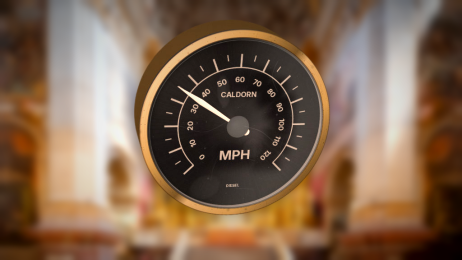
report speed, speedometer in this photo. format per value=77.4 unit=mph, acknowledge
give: value=35 unit=mph
